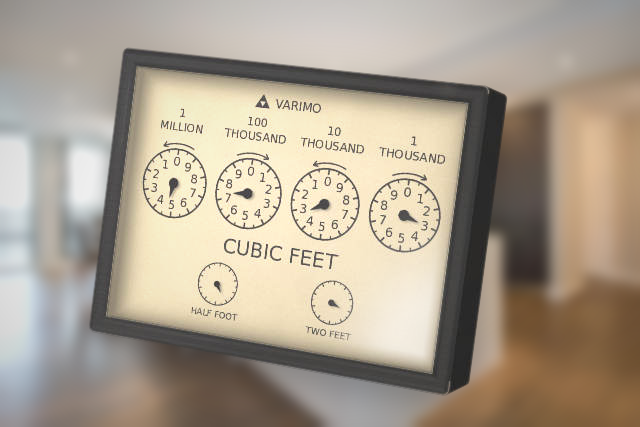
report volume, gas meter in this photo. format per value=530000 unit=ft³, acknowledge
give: value=473300 unit=ft³
